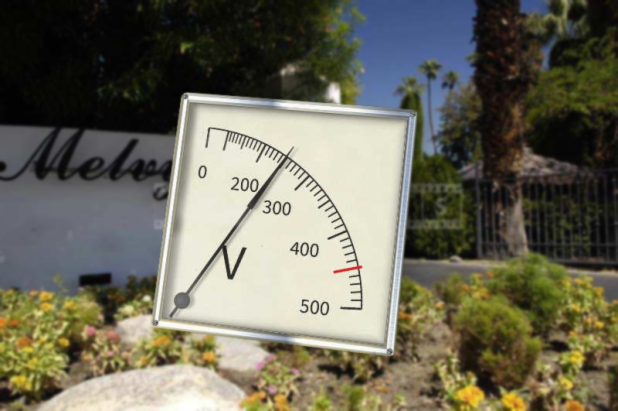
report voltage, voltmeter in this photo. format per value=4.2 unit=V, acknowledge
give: value=250 unit=V
